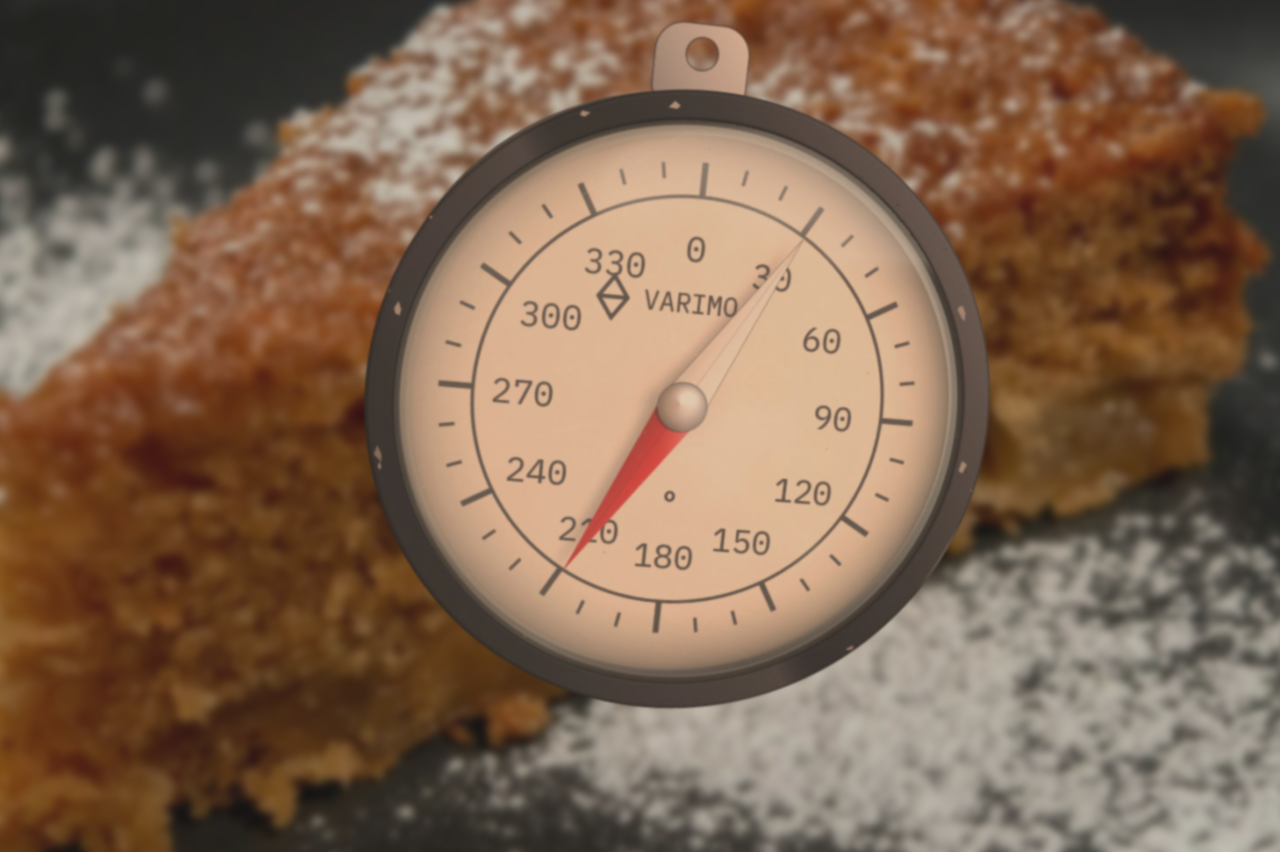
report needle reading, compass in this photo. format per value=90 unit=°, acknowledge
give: value=210 unit=°
